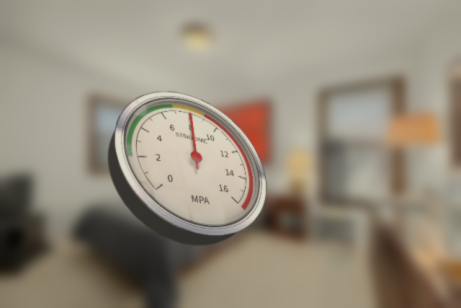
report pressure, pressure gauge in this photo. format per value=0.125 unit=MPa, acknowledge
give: value=8 unit=MPa
